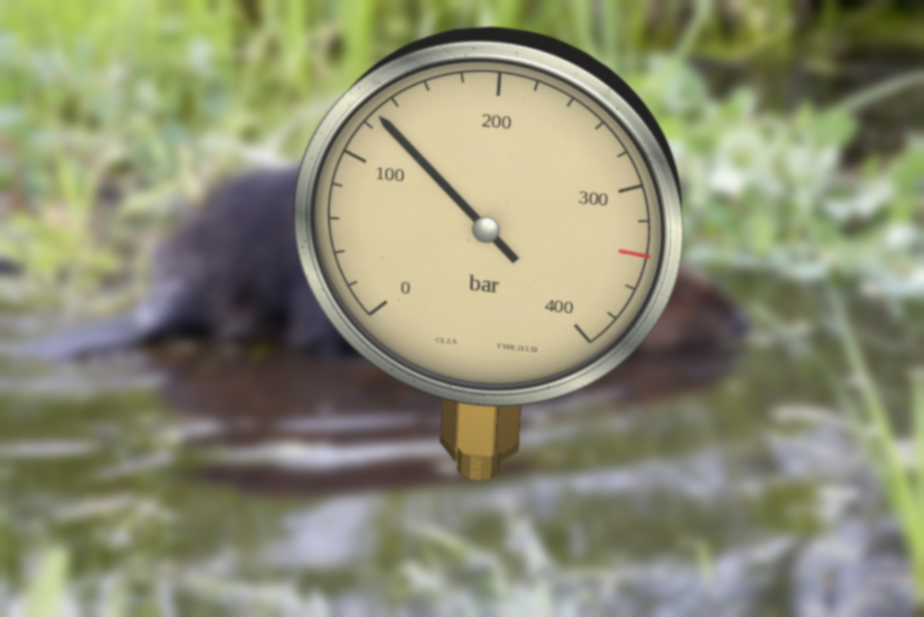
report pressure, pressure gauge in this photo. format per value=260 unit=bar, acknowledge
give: value=130 unit=bar
